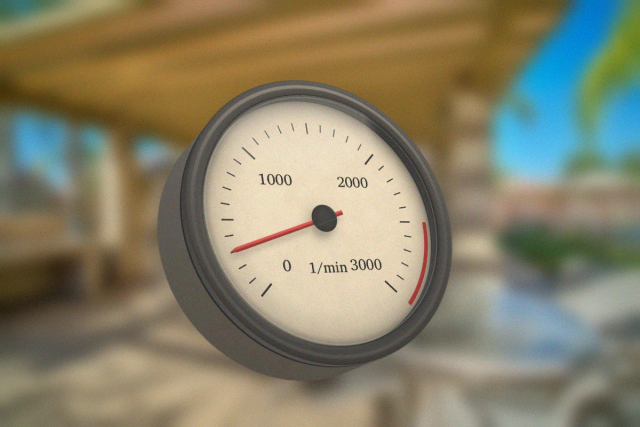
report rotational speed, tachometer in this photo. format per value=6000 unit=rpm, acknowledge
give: value=300 unit=rpm
